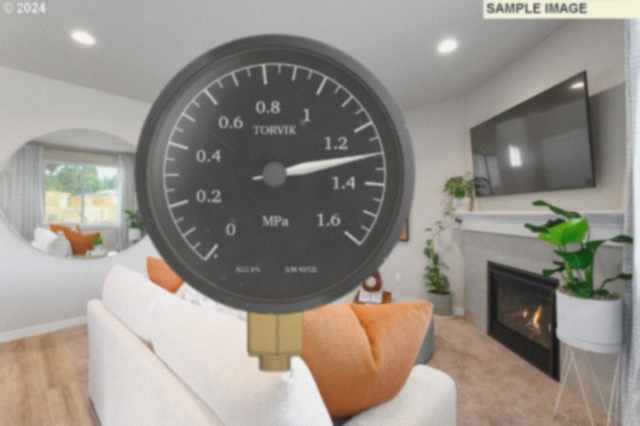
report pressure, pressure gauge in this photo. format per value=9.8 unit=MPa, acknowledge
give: value=1.3 unit=MPa
